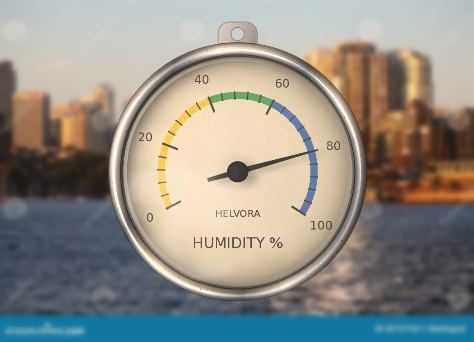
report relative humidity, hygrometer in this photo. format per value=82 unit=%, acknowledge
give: value=80 unit=%
